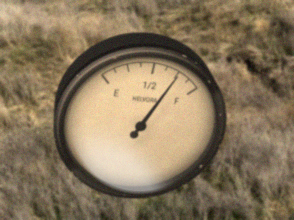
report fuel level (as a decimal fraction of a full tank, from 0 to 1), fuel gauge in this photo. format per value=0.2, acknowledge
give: value=0.75
